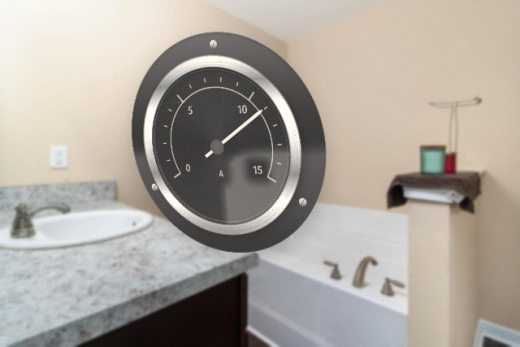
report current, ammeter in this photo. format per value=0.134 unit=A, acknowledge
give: value=11 unit=A
